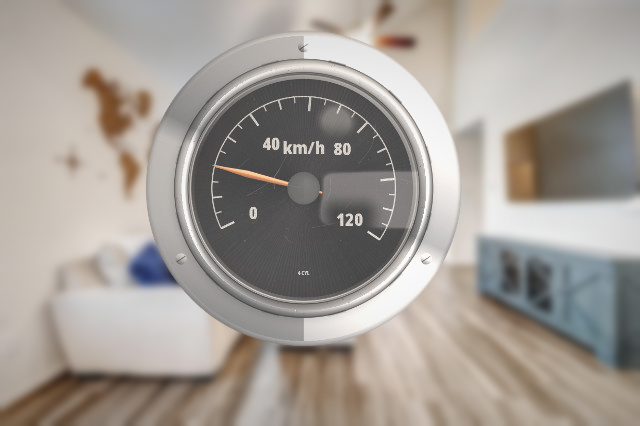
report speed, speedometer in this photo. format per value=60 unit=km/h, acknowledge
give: value=20 unit=km/h
